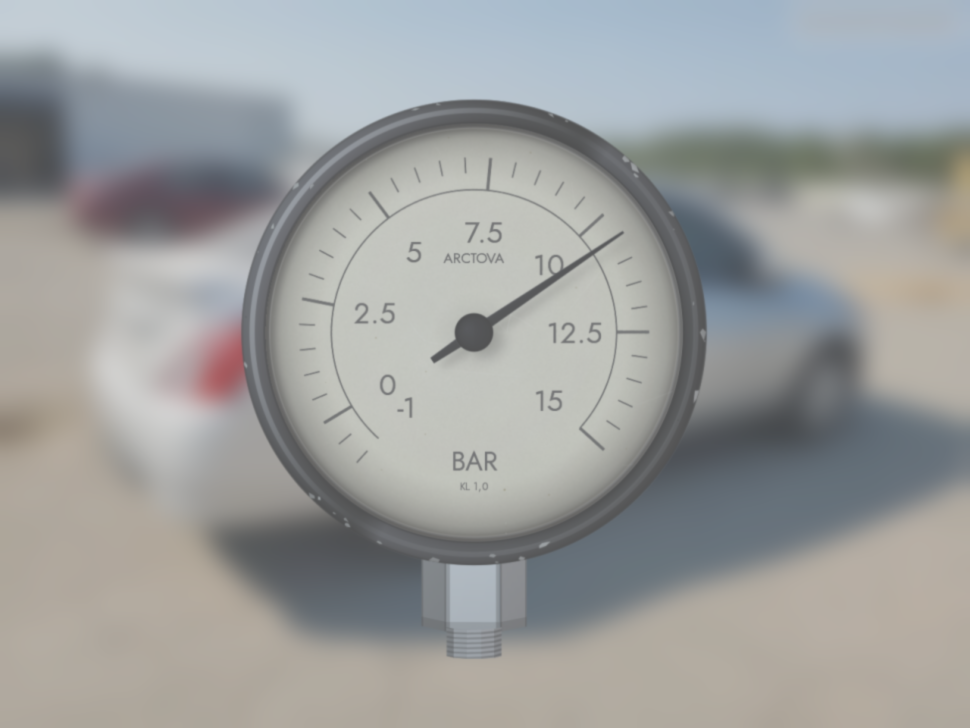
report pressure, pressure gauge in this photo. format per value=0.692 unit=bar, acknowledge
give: value=10.5 unit=bar
